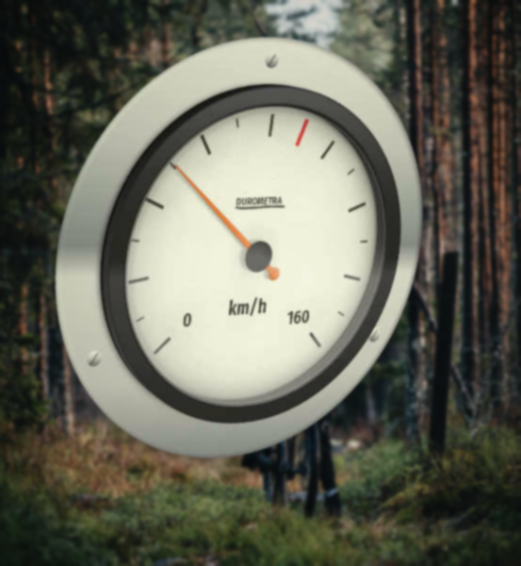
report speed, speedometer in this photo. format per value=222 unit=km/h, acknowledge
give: value=50 unit=km/h
